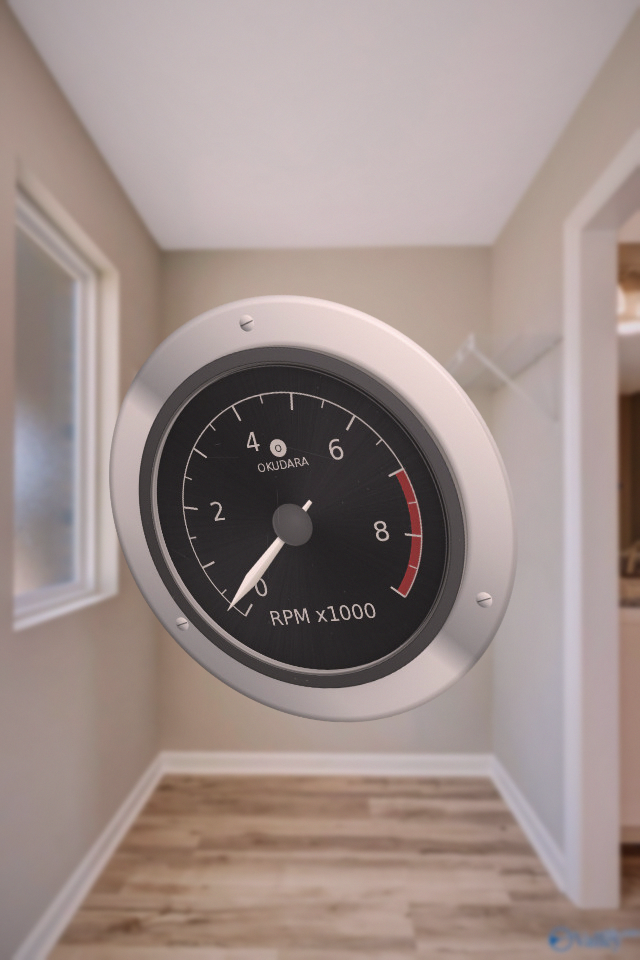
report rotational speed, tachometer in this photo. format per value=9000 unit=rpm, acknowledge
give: value=250 unit=rpm
